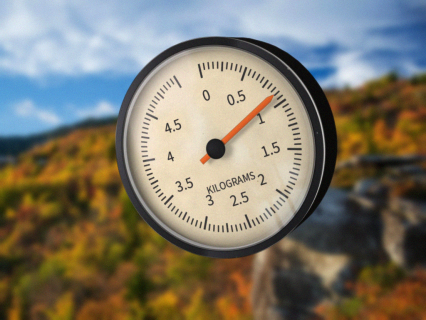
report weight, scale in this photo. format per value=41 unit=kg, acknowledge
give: value=0.9 unit=kg
